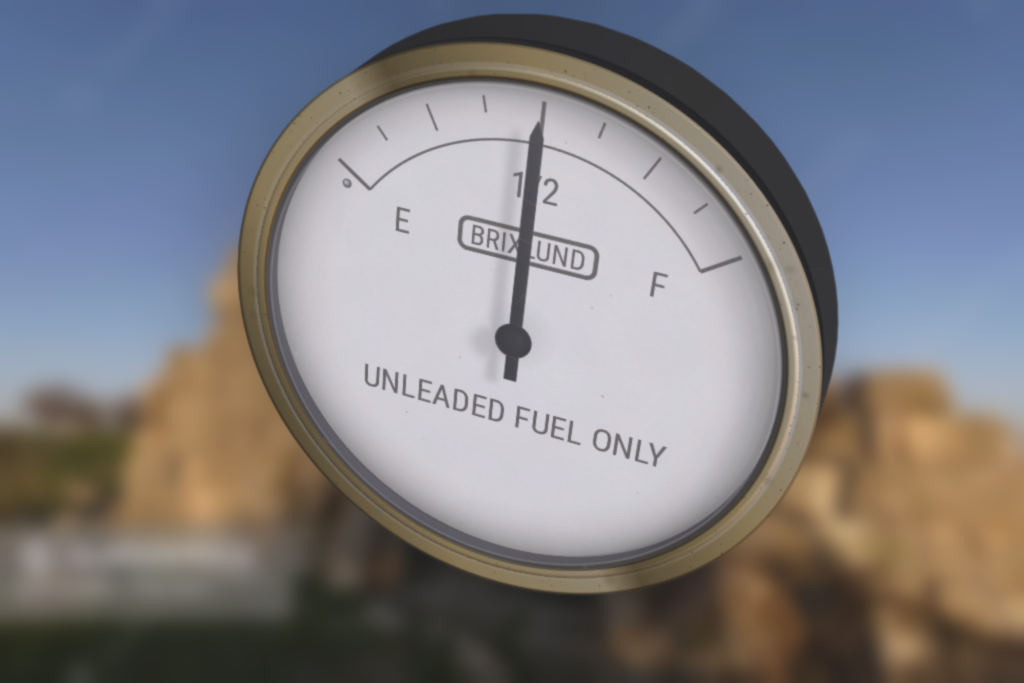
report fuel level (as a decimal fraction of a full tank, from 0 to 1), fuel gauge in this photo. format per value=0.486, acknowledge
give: value=0.5
